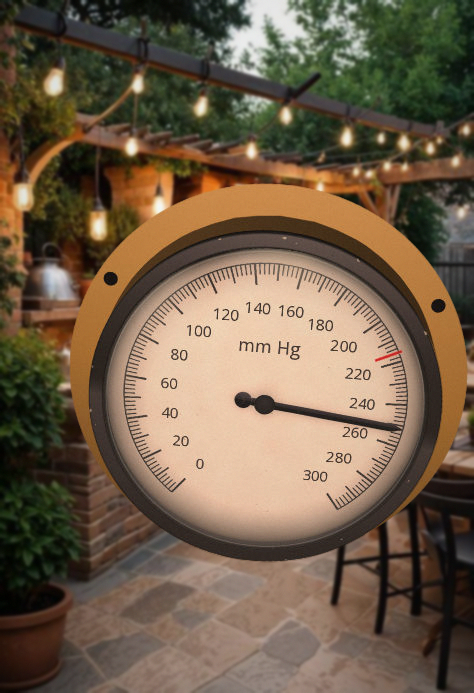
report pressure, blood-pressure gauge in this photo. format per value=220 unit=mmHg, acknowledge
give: value=250 unit=mmHg
